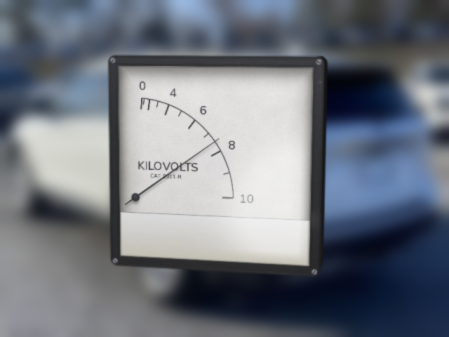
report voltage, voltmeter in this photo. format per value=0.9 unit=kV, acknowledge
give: value=7.5 unit=kV
